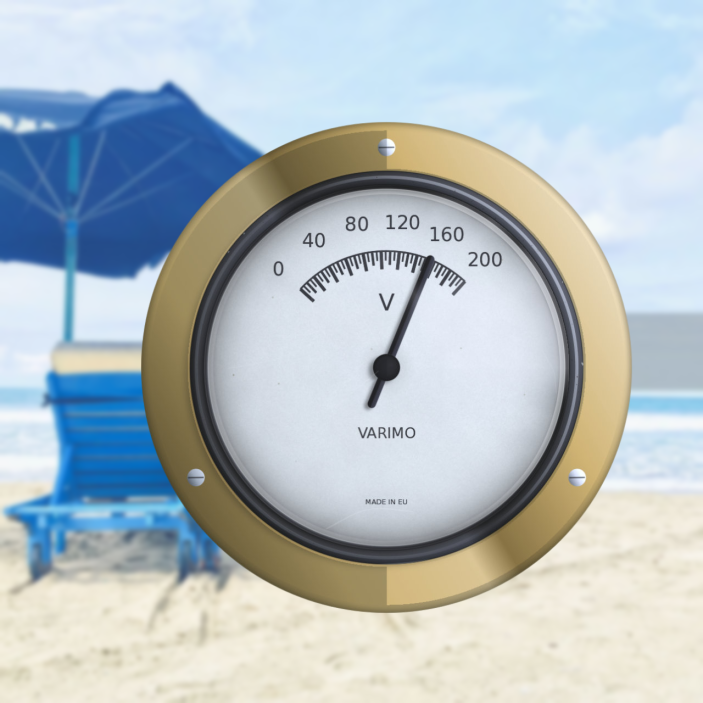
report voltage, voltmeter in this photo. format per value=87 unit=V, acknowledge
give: value=155 unit=V
